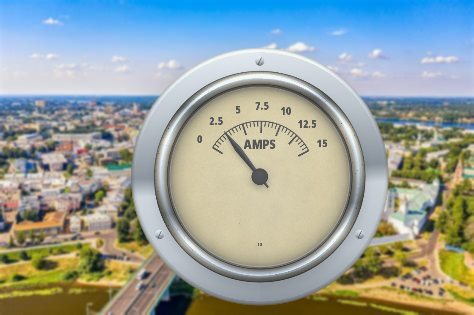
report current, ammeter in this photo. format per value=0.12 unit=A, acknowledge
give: value=2.5 unit=A
